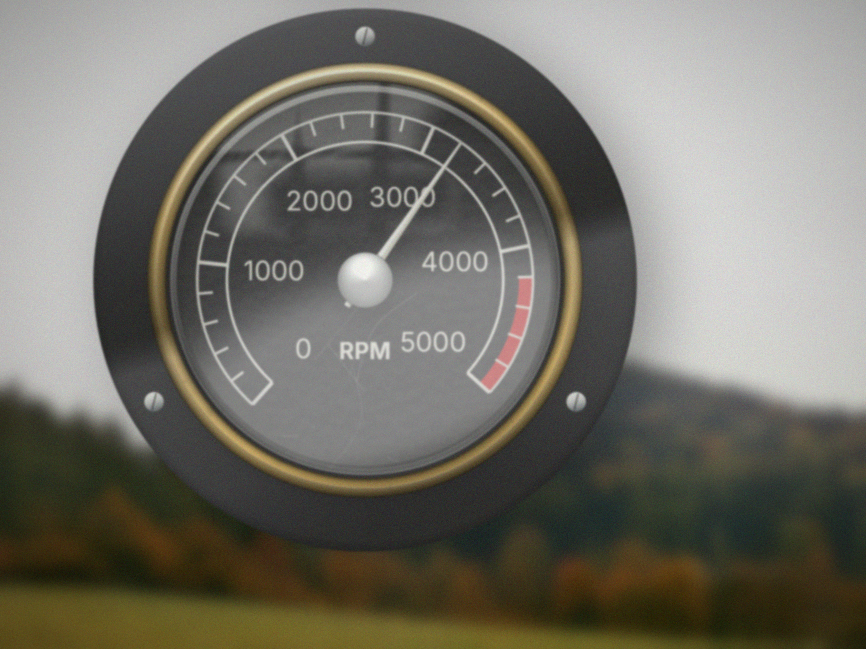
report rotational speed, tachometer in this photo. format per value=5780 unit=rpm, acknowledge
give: value=3200 unit=rpm
